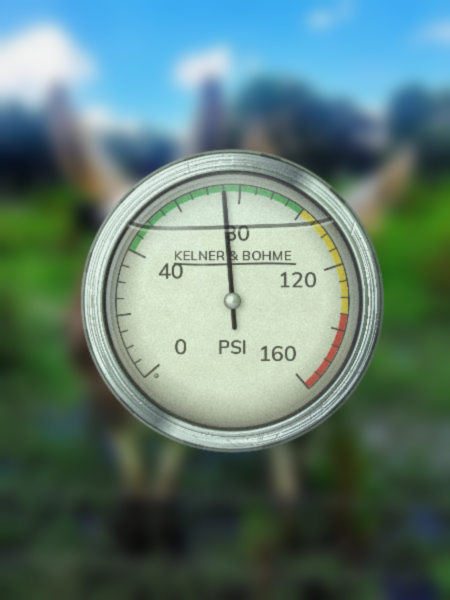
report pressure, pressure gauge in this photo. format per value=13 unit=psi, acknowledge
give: value=75 unit=psi
